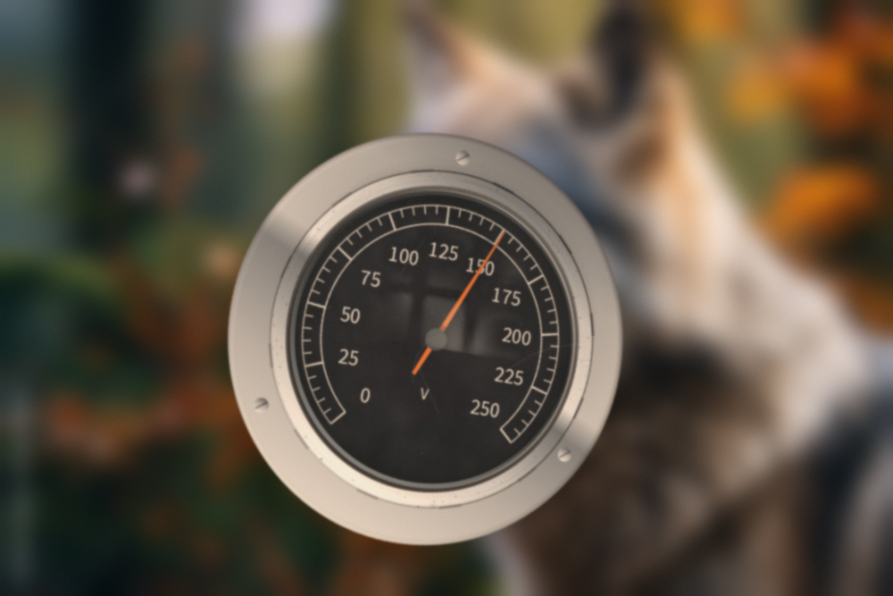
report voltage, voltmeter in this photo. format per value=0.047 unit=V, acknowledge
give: value=150 unit=V
